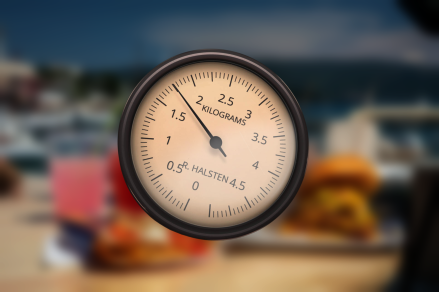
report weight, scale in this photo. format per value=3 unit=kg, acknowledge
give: value=1.75 unit=kg
